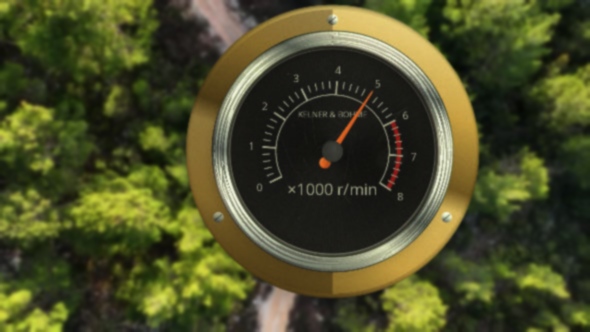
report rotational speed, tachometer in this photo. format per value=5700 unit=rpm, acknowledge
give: value=5000 unit=rpm
